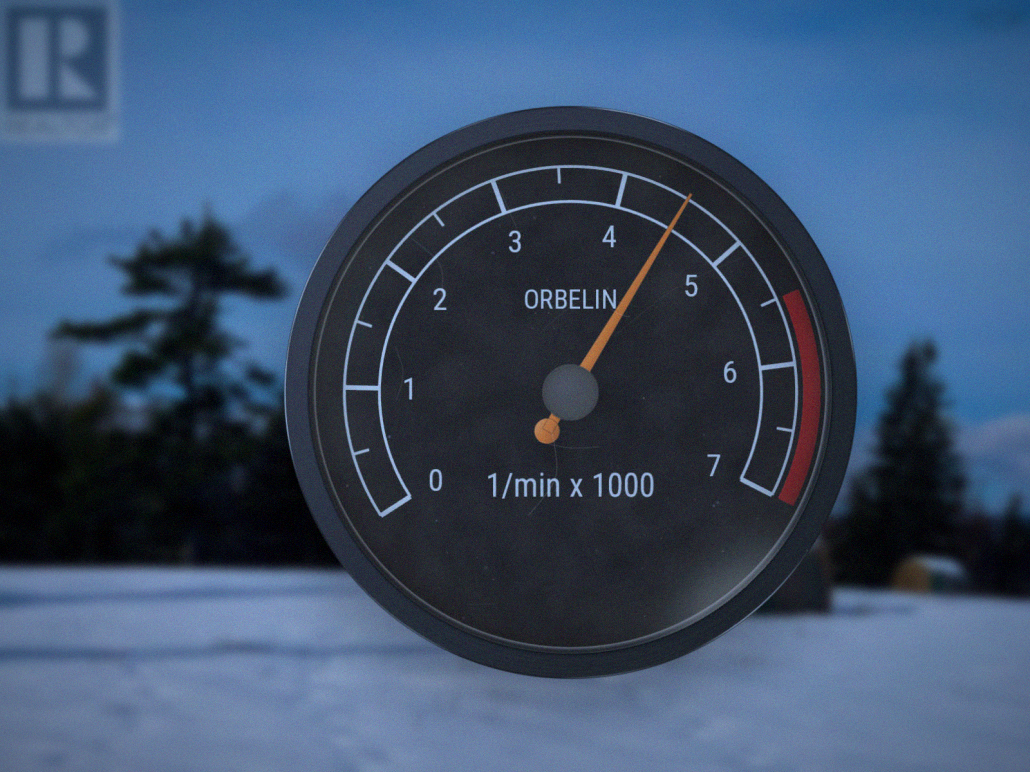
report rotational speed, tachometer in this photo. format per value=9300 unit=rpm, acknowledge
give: value=4500 unit=rpm
